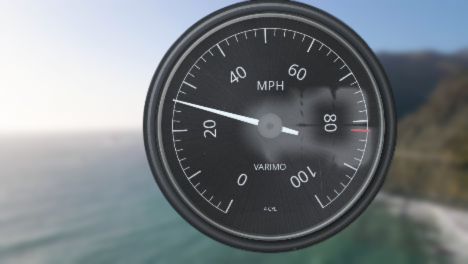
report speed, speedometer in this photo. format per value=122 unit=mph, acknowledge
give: value=26 unit=mph
